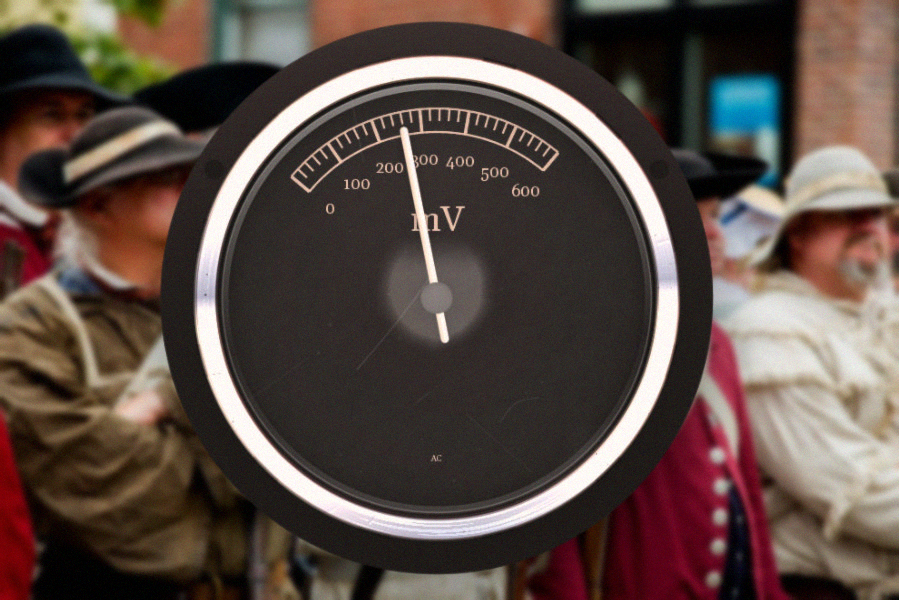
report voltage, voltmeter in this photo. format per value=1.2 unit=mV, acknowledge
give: value=260 unit=mV
